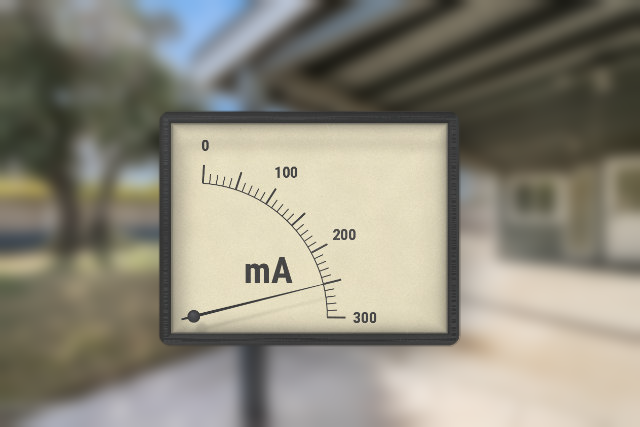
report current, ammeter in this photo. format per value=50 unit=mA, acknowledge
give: value=250 unit=mA
